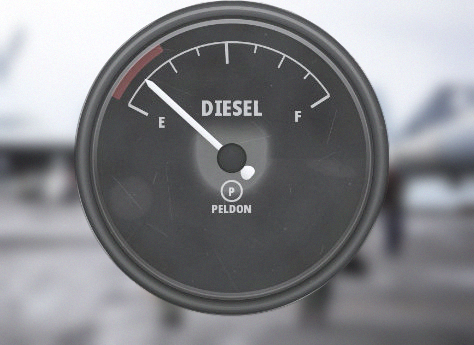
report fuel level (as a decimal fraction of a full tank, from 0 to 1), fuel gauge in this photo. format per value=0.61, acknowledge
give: value=0.125
